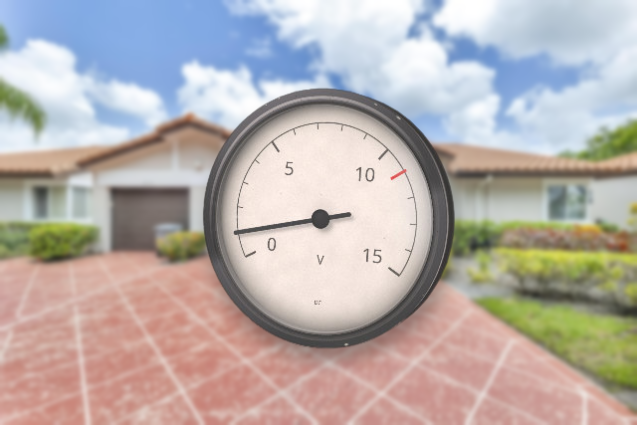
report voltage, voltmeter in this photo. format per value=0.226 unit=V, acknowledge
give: value=1 unit=V
